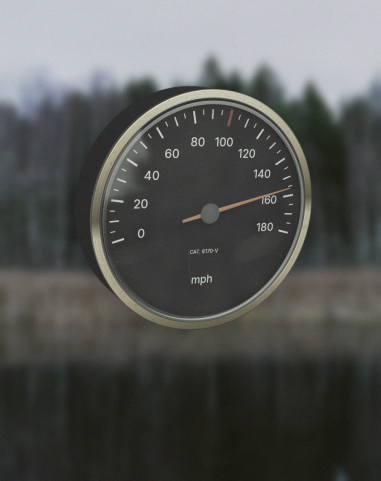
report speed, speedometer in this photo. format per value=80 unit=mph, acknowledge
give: value=155 unit=mph
